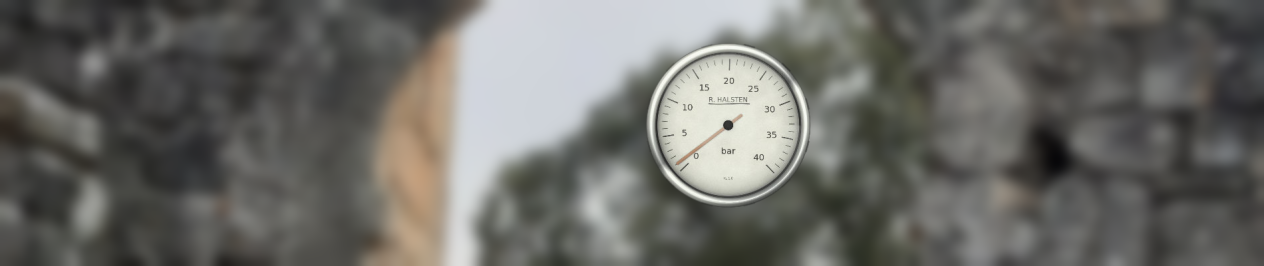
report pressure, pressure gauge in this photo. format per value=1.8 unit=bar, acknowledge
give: value=1 unit=bar
